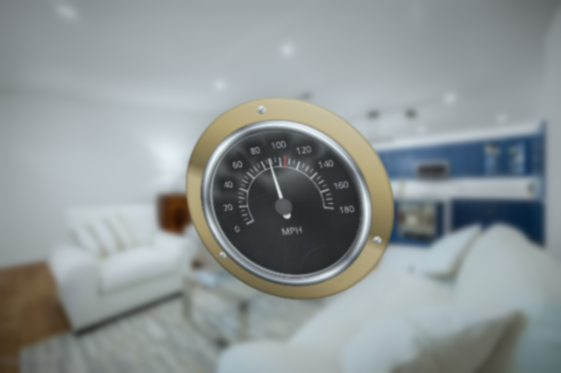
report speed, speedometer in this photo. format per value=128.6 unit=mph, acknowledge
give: value=90 unit=mph
